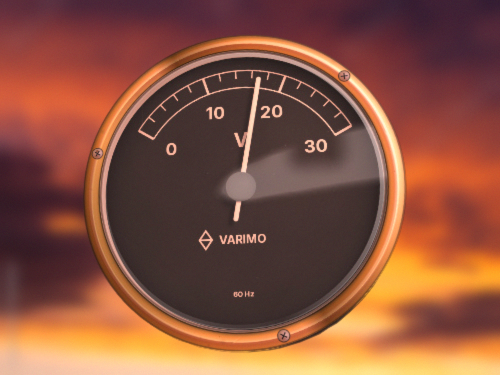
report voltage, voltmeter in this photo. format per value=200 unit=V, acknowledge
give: value=17 unit=V
